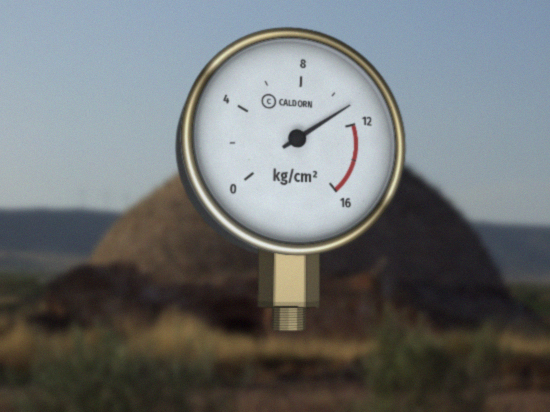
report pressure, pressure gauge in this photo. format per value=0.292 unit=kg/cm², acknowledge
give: value=11 unit=kg/cm²
